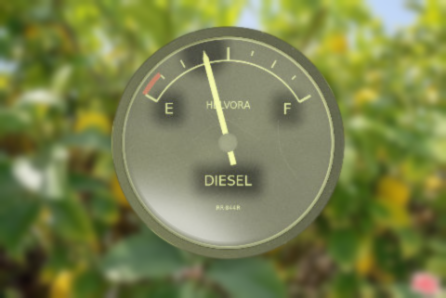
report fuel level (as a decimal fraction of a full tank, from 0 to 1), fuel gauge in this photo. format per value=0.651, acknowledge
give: value=0.375
